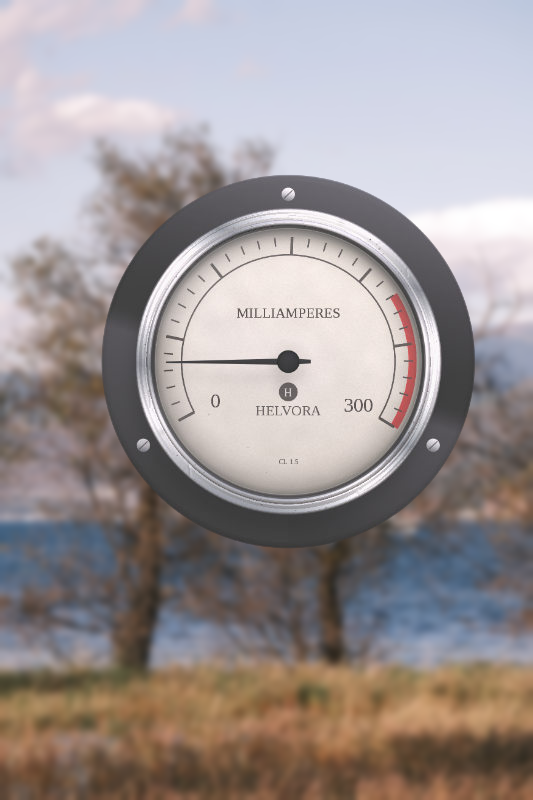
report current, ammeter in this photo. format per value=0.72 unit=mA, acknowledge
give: value=35 unit=mA
